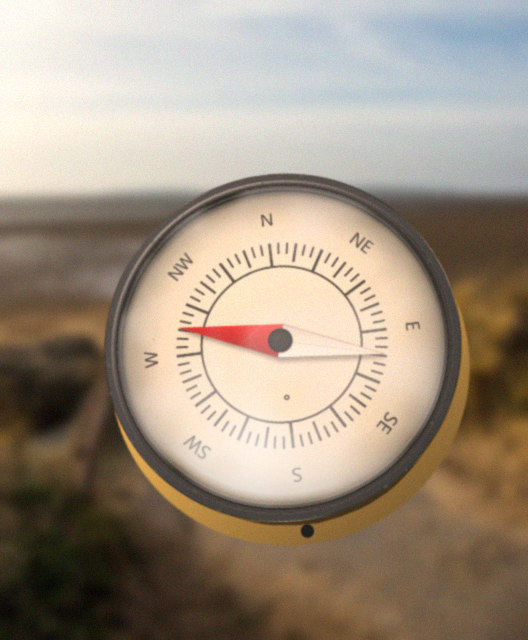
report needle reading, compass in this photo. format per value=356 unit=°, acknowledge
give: value=285 unit=°
